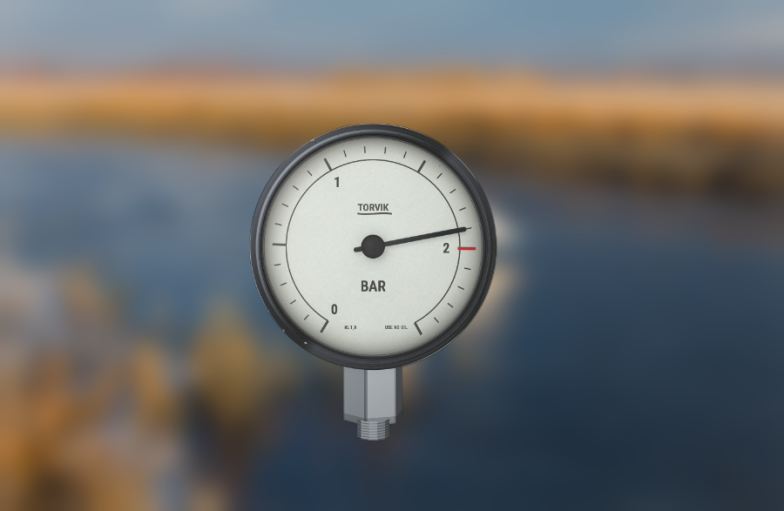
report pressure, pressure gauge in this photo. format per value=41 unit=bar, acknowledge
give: value=1.9 unit=bar
